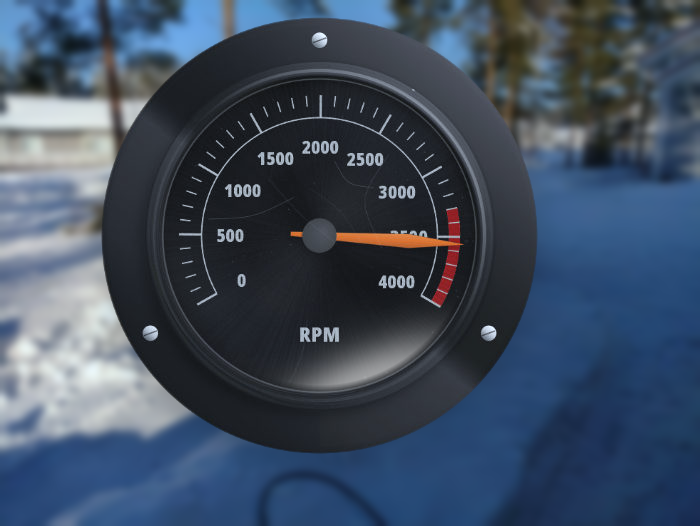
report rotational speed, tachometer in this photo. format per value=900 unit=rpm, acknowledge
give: value=3550 unit=rpm
